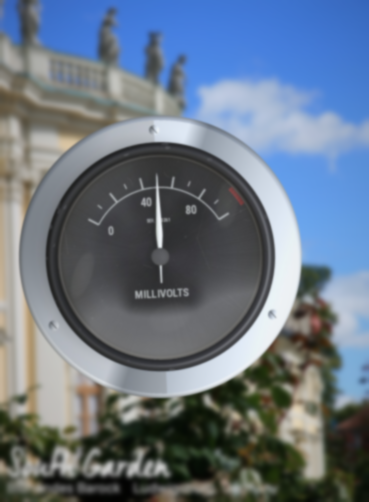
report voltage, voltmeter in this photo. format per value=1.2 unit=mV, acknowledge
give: value=50 unit=mV
